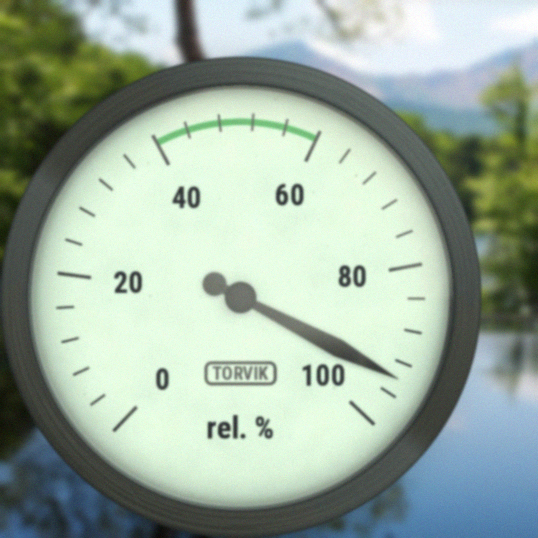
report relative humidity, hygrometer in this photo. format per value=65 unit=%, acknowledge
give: value=94 unit=%
